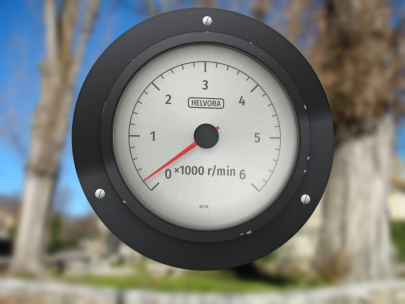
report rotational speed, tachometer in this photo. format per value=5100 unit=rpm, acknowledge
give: value=200 unit=rpm
